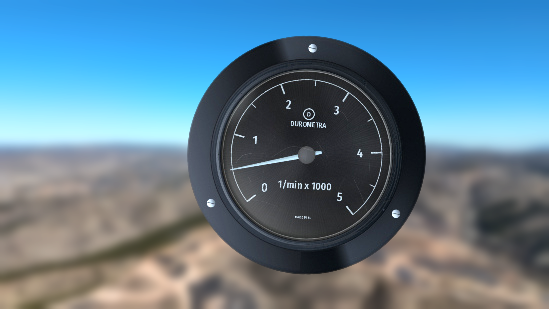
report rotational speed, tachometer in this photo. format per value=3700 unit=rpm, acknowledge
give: value=500 unit=rpm
